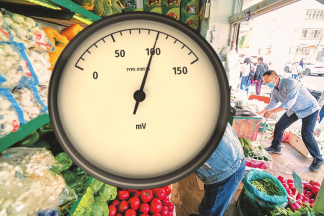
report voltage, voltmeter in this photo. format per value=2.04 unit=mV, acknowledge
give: value=100 unit=mV
